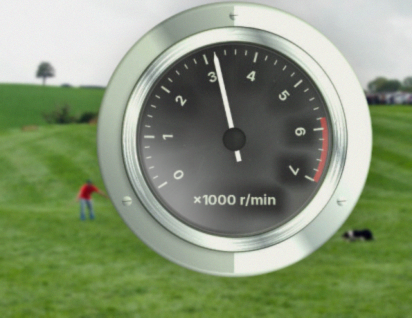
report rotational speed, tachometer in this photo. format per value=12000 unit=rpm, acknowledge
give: value=3200 unit=rpm
